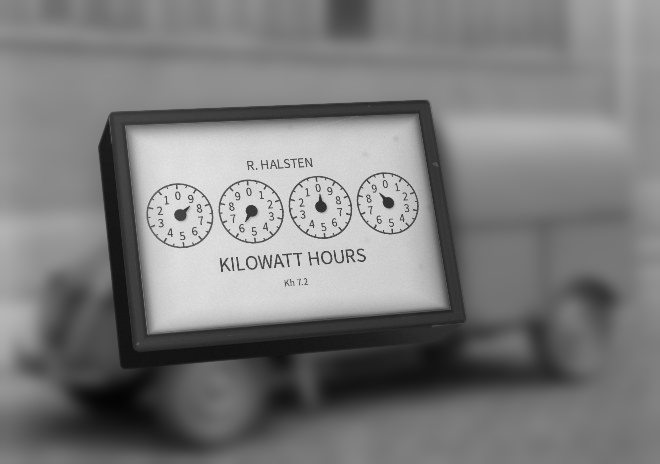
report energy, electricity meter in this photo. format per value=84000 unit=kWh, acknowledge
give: value=8599 unit=kWh
